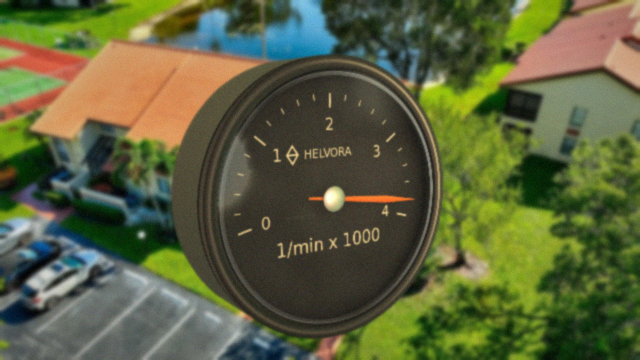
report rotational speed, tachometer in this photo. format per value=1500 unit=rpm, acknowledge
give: value=3800 unit=rpm
